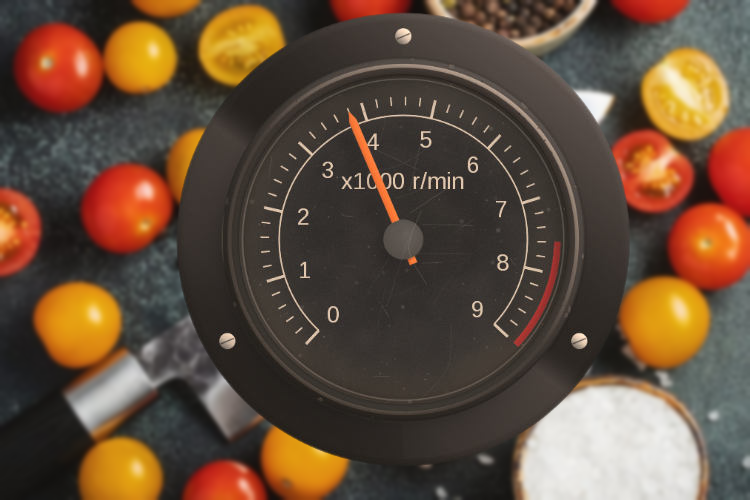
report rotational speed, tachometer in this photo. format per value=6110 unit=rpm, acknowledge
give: value=3800 unit=rpm
